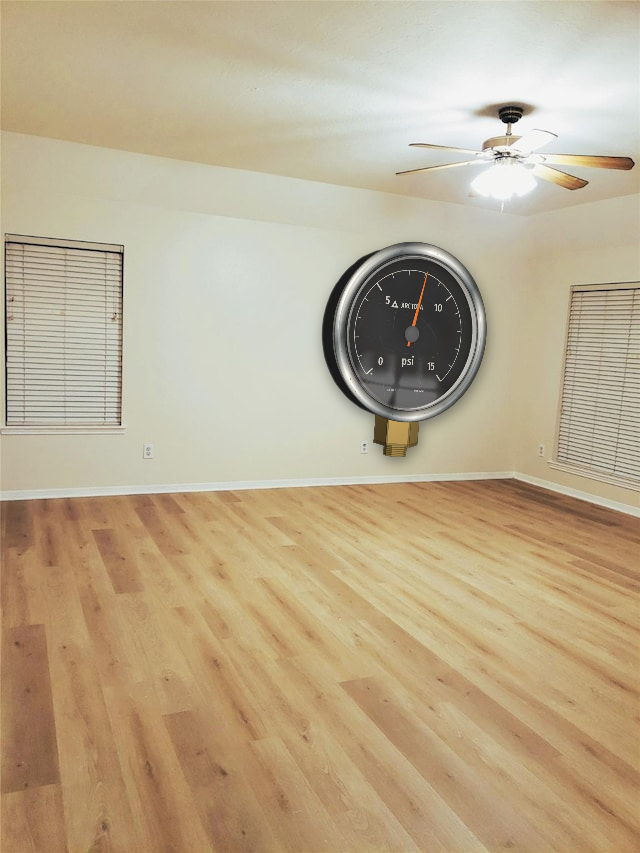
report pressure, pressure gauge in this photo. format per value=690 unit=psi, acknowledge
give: value=8 unit=psi
